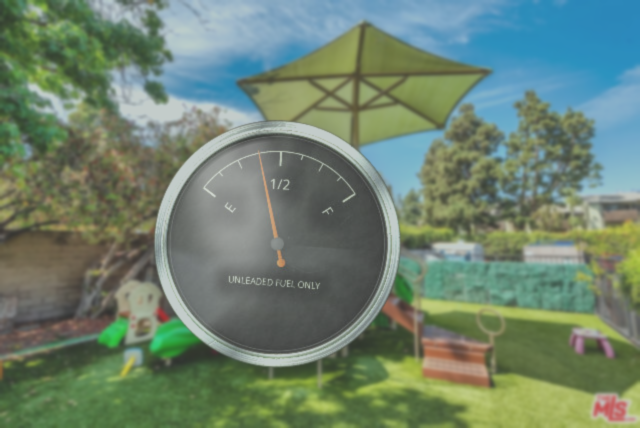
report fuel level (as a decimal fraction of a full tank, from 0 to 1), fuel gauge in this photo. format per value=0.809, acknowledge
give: value=0.375
